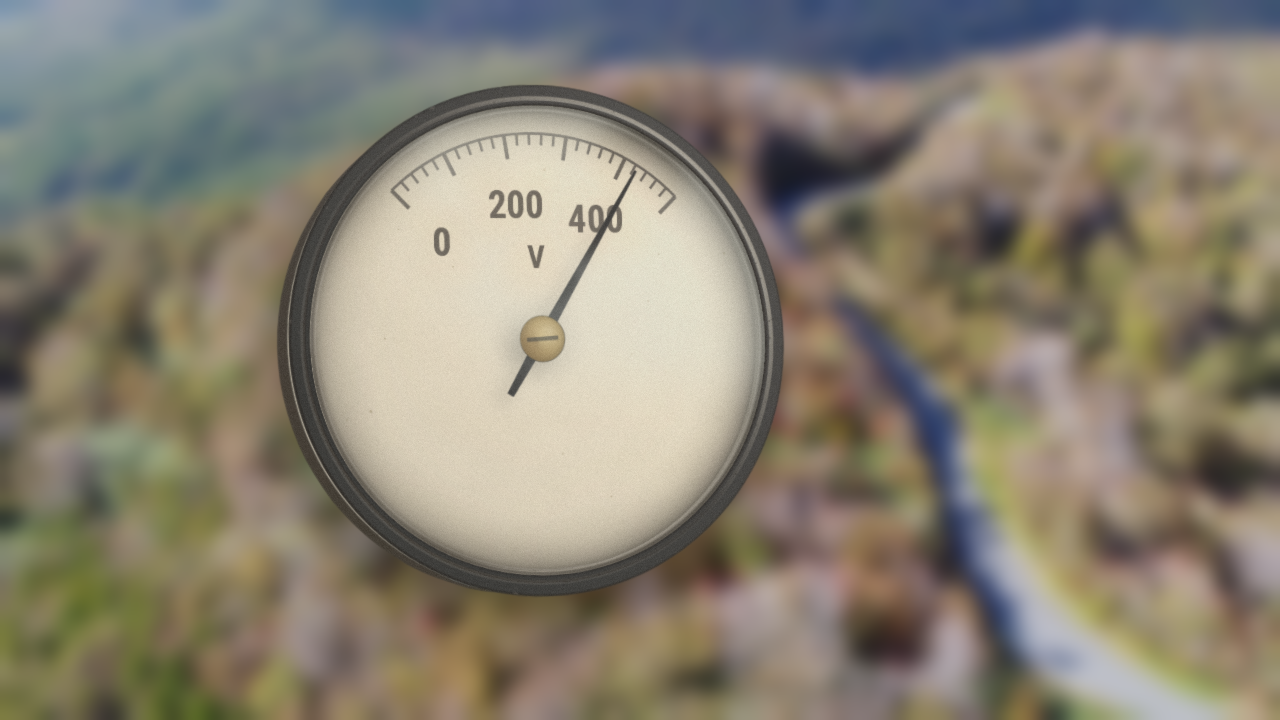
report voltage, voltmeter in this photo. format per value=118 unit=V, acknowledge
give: value=420 unit=V
